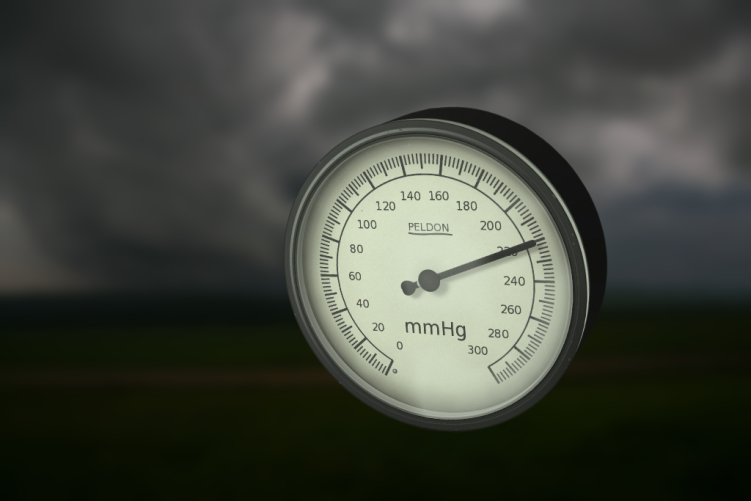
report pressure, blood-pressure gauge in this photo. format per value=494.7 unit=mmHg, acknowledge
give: value=220 unit=mmHg
